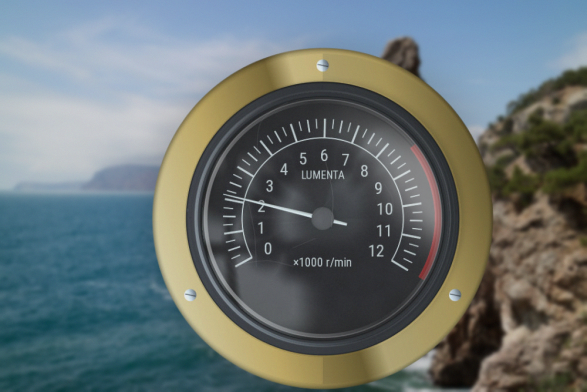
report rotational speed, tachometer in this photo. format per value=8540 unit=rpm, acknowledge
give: value=2125 unit=rpm
